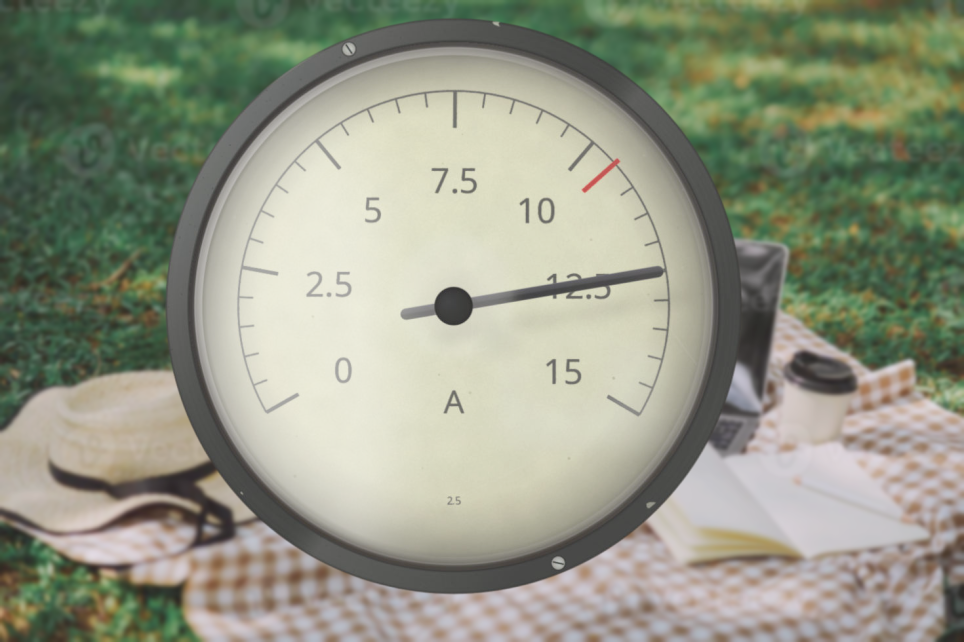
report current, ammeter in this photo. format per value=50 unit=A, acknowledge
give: value=12.5 unit=A
